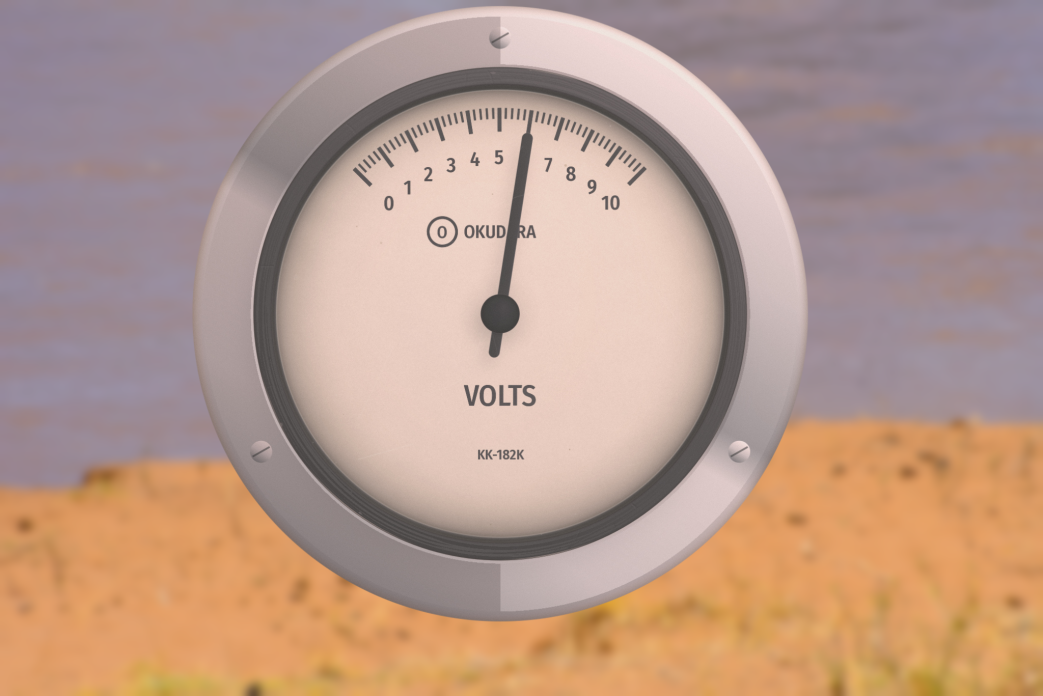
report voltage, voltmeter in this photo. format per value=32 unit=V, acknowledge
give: value=6 unit=V
